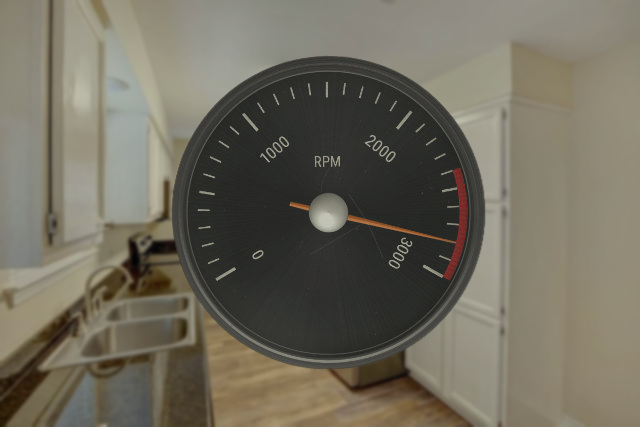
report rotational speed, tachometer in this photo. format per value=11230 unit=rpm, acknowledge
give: value=2800 unit=rpm
